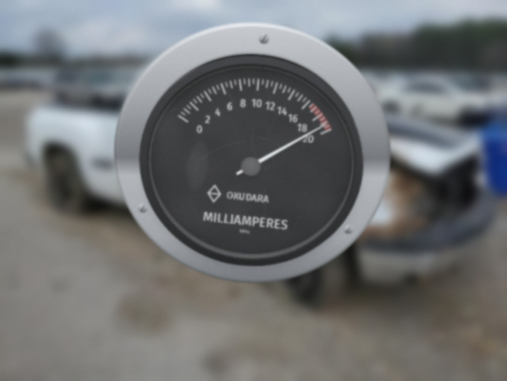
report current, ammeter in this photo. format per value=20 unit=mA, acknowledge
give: value=19 unit=mA
